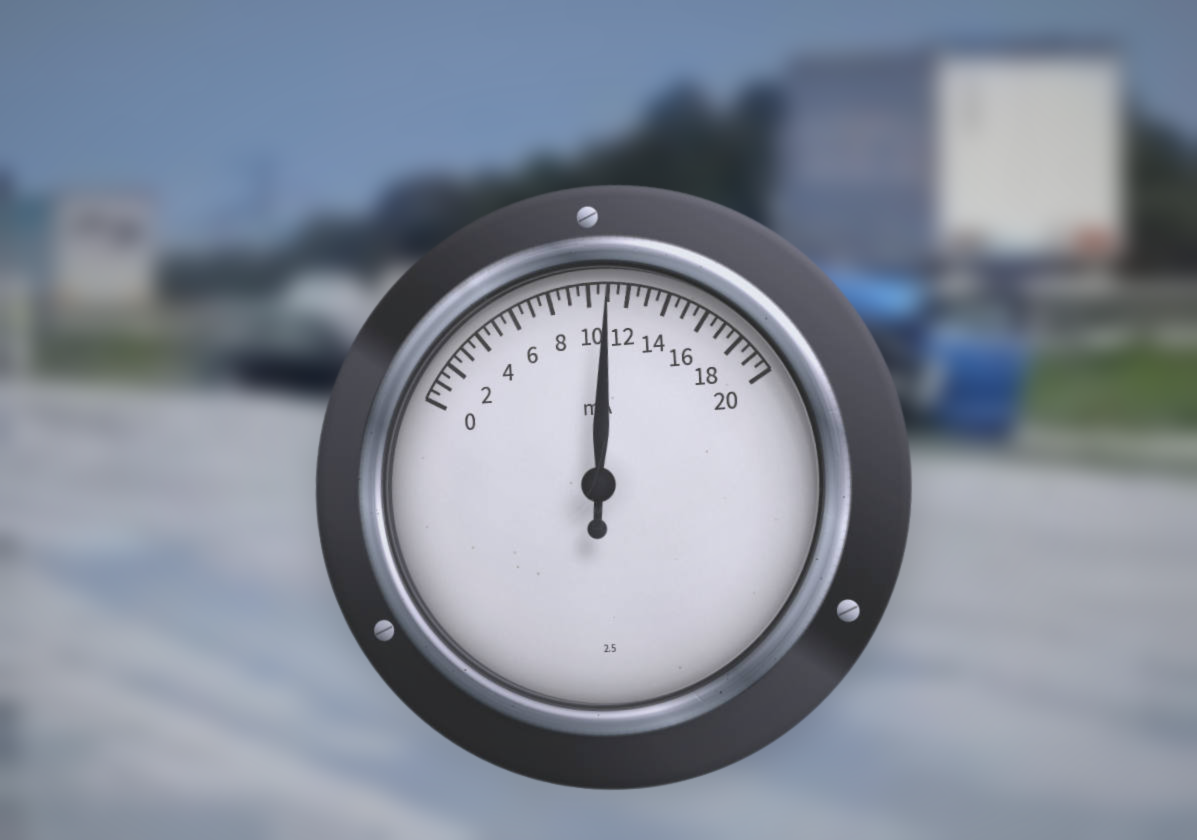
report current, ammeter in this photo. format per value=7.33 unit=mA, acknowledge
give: value=11 unit=mA
